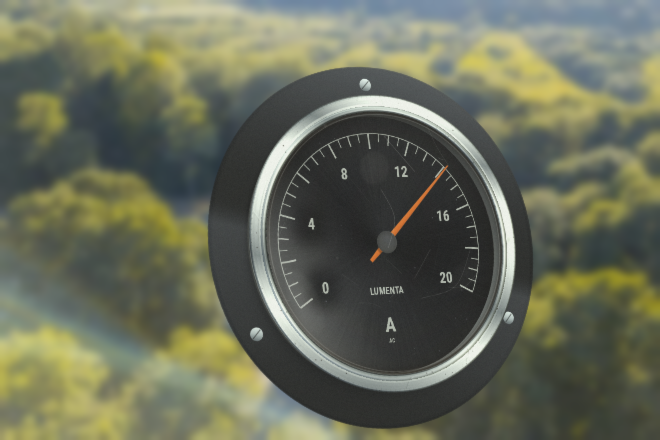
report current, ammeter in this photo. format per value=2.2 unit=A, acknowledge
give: value=14 unit=A
